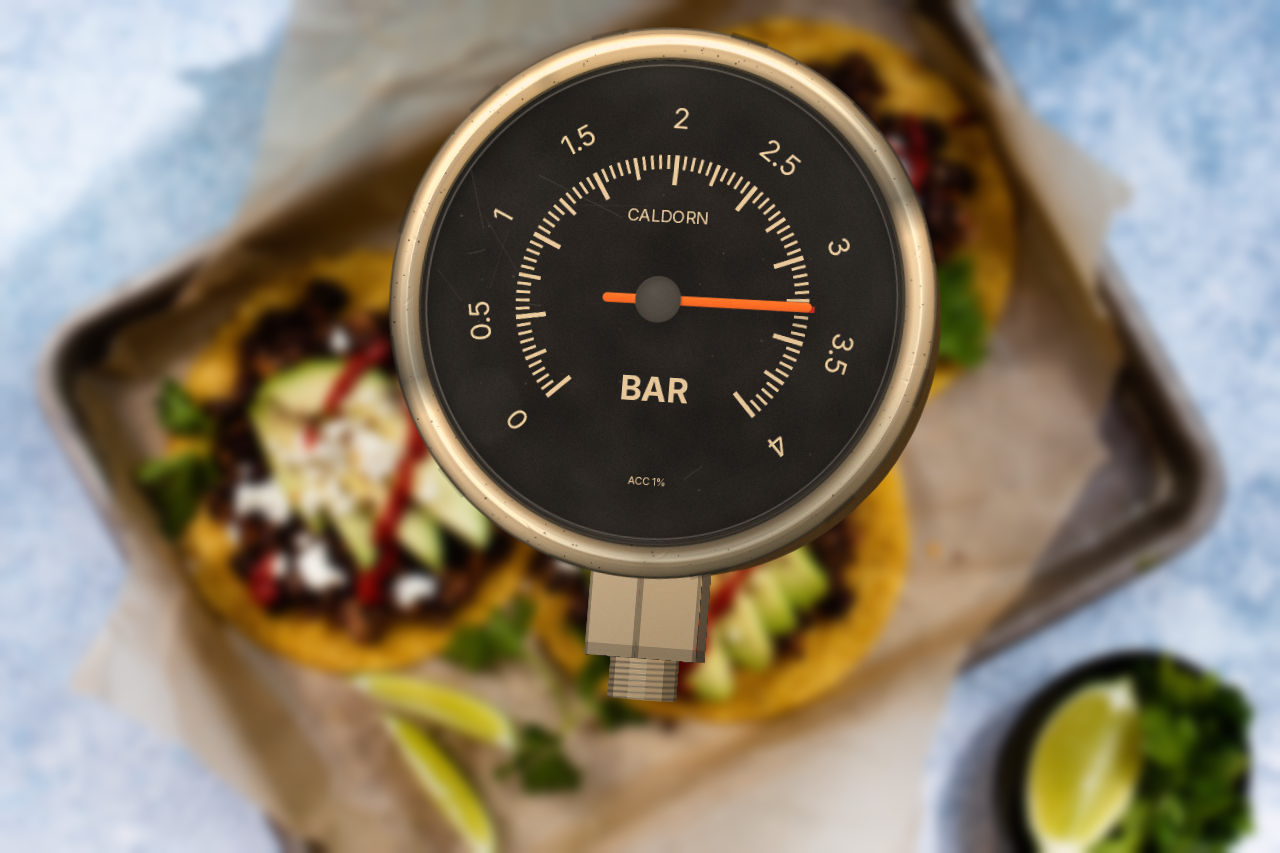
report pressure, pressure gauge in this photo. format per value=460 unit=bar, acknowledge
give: value=3.3 unit=bar
